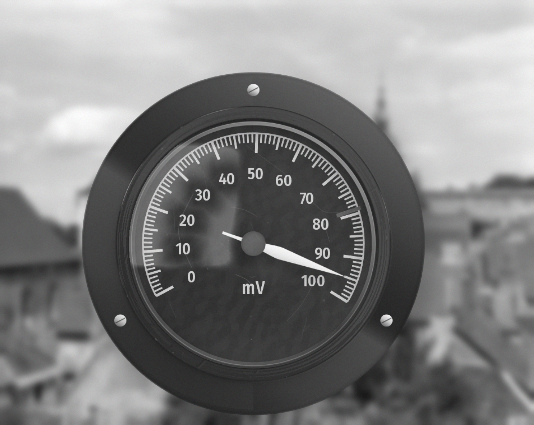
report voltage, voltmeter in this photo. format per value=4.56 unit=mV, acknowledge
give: value=95 unit=mV
